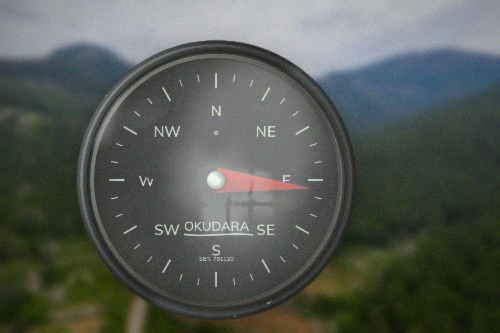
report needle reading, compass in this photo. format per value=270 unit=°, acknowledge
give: value=95 unit=°
